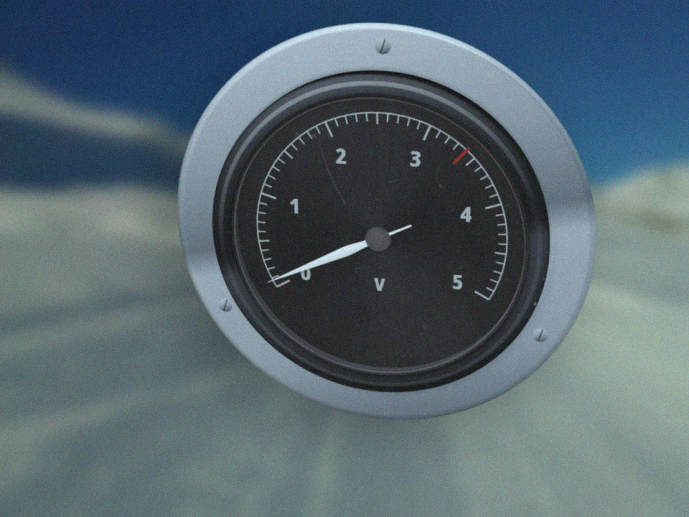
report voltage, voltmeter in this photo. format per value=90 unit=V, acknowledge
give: value=0.1 unit=V
